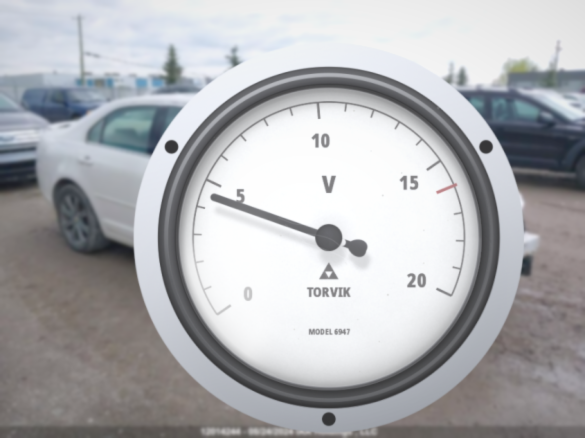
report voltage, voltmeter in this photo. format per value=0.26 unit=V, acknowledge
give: value=4.5 unit=V
